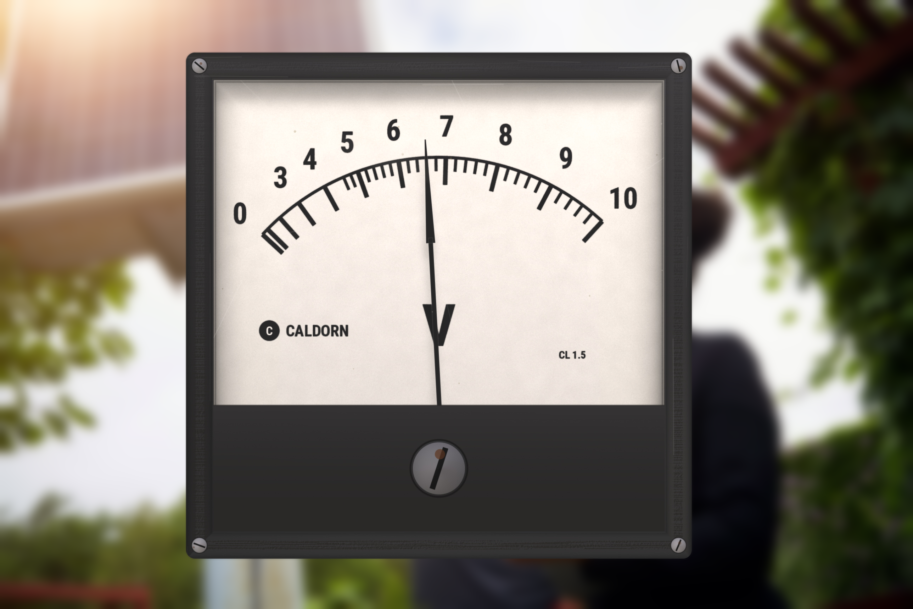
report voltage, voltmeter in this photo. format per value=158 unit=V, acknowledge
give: value=6.6 unit=V
